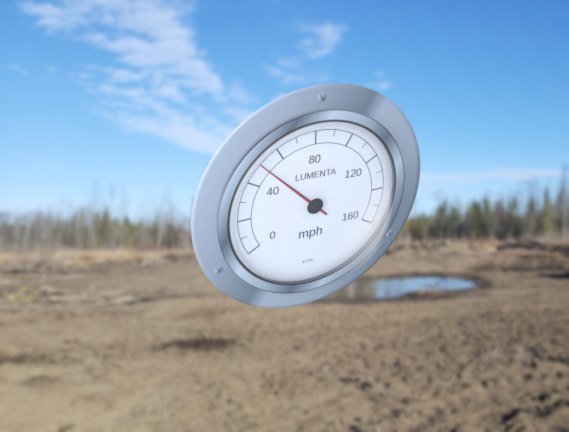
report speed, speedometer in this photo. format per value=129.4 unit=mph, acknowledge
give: value=50 unit=mph
